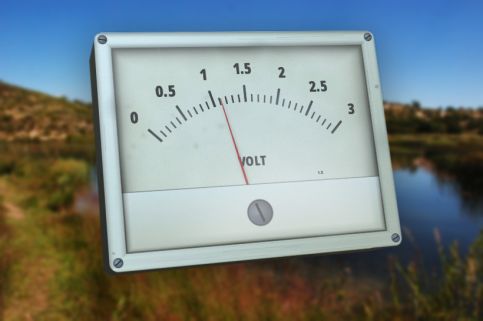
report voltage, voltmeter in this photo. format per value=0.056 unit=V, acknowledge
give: value=1.1 unit=V
